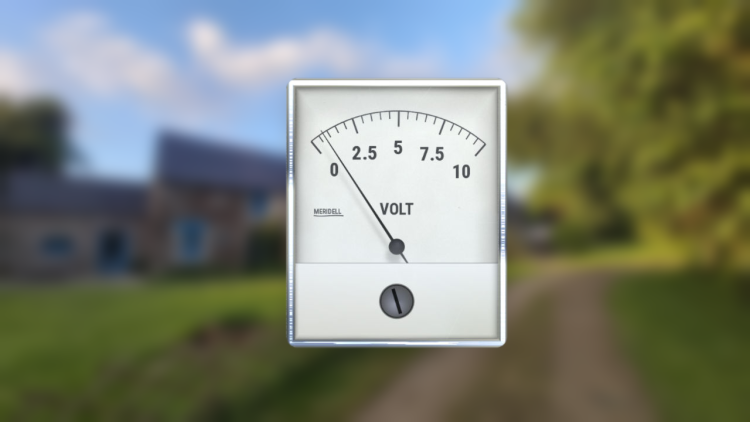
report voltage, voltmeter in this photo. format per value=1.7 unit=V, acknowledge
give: value=0.75 unit=V
